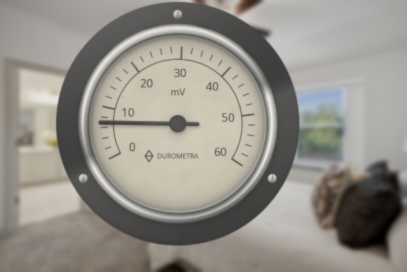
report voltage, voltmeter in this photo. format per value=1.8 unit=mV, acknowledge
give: value=7 unit=mV
